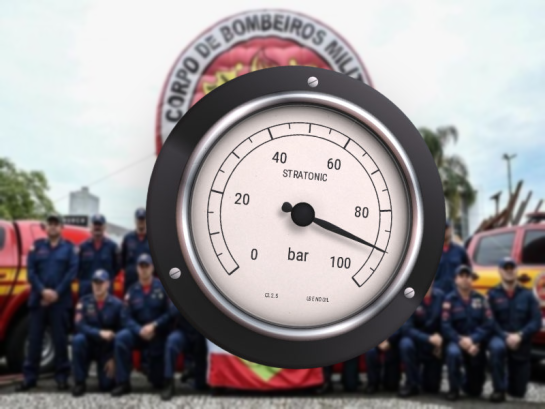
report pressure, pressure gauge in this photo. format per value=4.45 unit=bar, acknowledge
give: value=90 unit=bar
